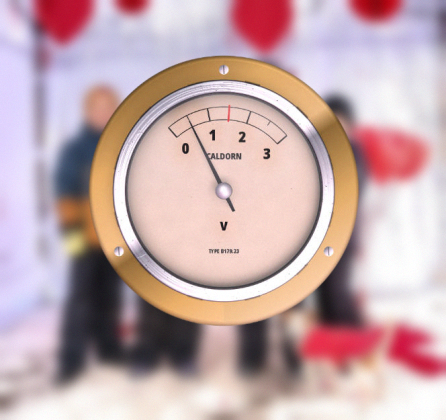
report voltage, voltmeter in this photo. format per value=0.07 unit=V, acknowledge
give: value=0.5 unit=V
